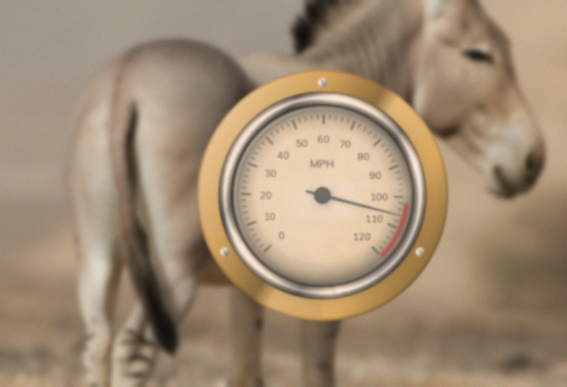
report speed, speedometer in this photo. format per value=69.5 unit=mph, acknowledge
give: value=106 unit=mph
